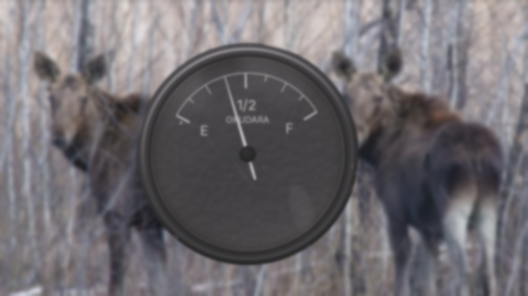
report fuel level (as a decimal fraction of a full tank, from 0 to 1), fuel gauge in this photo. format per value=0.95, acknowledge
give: value=0.375
